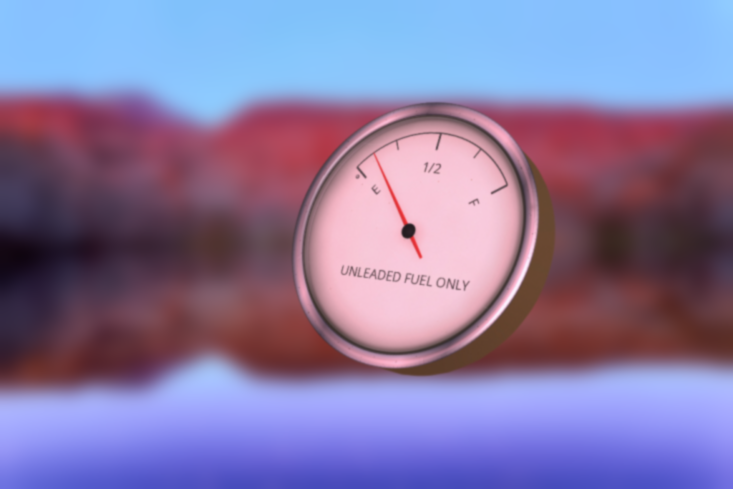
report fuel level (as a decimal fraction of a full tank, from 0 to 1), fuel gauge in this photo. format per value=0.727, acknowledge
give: value=0.125
